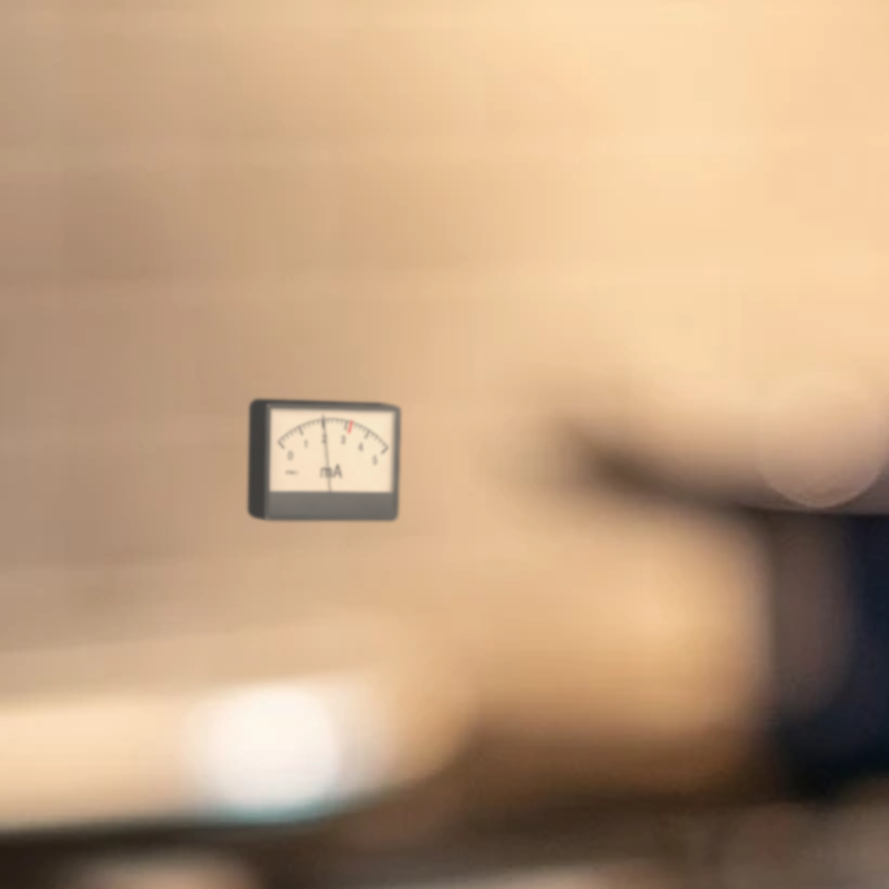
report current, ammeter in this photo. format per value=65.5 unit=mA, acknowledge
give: value=2 unit=mA
